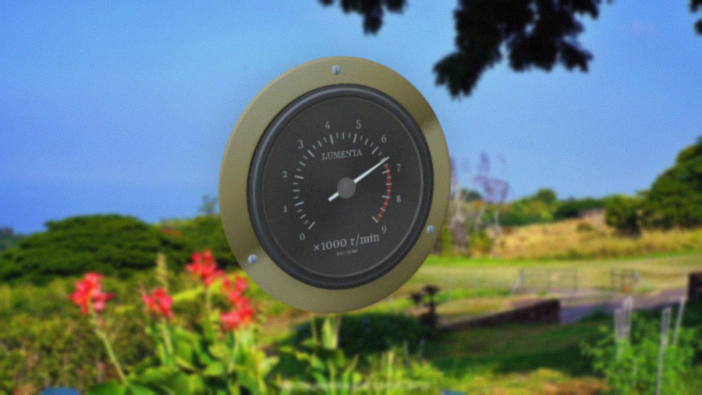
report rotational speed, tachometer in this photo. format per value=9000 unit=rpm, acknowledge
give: value=6500 unit=rpm
